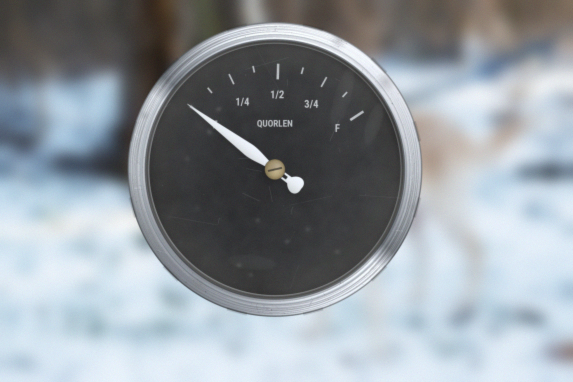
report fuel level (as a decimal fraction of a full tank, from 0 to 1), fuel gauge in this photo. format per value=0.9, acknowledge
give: value=0
